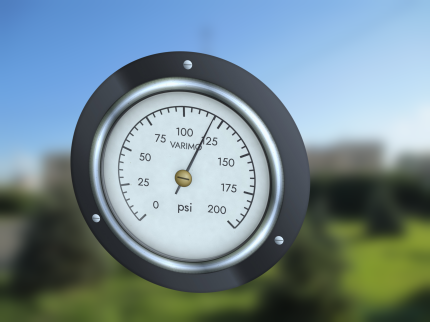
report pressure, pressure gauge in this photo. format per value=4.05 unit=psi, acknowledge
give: value=120 unit=psi
